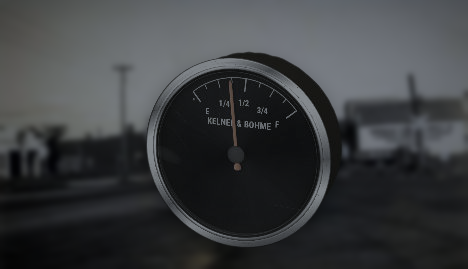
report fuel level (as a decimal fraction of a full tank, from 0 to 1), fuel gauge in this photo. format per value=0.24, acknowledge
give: value=0.375
